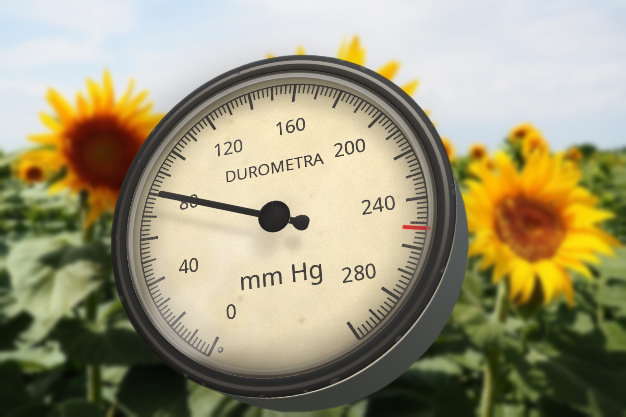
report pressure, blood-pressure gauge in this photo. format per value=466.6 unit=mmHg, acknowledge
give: value=80 unit=mmHg
